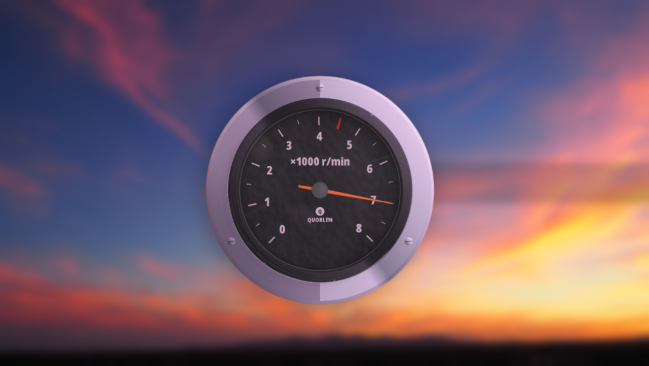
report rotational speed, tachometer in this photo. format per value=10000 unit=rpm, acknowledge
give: value=7000 unit=rpm
